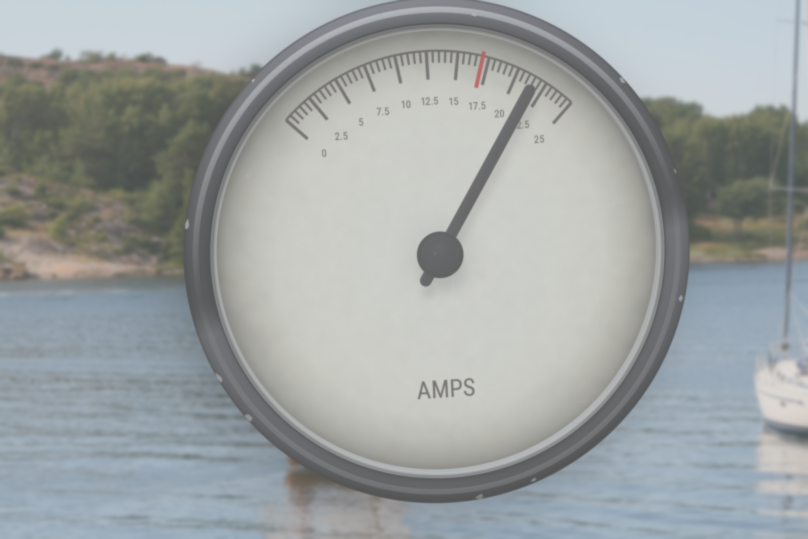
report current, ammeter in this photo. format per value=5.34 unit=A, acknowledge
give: value=21.5 unit=A
